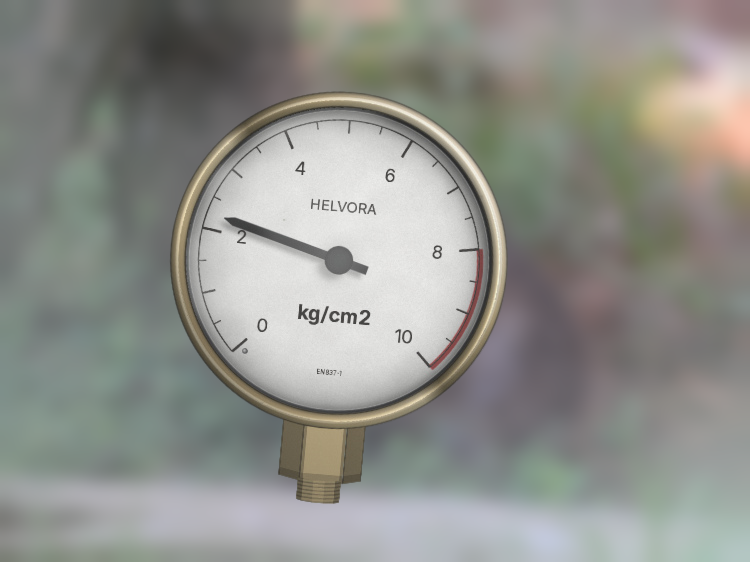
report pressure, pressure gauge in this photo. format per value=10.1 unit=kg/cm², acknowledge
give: value=2.25 unit=kg/cm²
